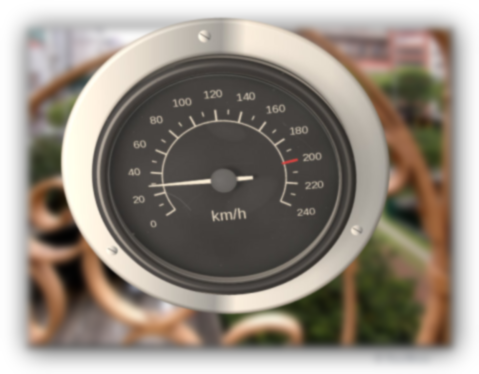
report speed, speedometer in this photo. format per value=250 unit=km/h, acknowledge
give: value=30 unit=km/h
